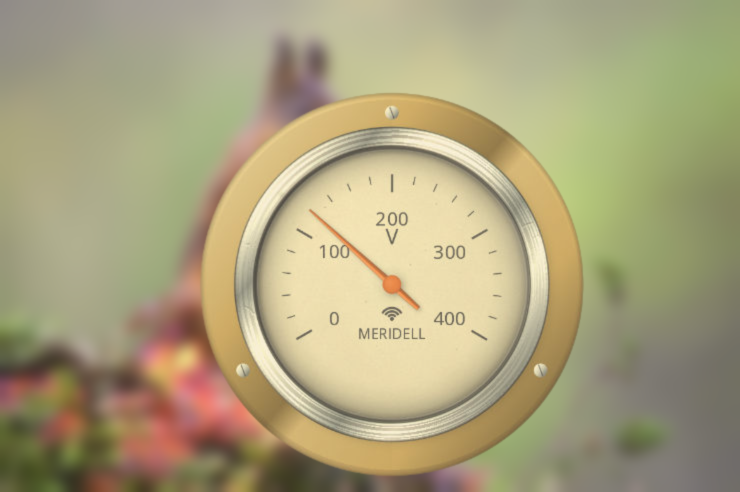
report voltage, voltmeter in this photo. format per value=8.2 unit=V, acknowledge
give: value=120 unit=V
